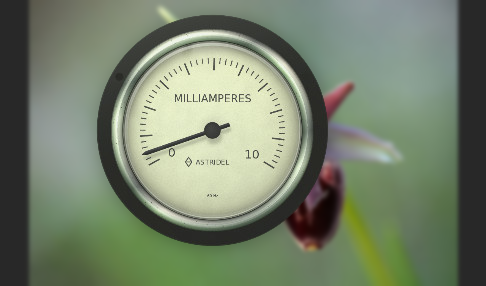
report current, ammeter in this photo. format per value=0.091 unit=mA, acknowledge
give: value=0.4 unit=mA
